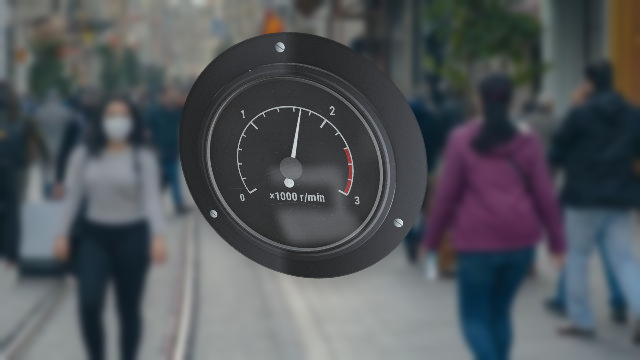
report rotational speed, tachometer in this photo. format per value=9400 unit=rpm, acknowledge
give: value=1700 unit=rpm
